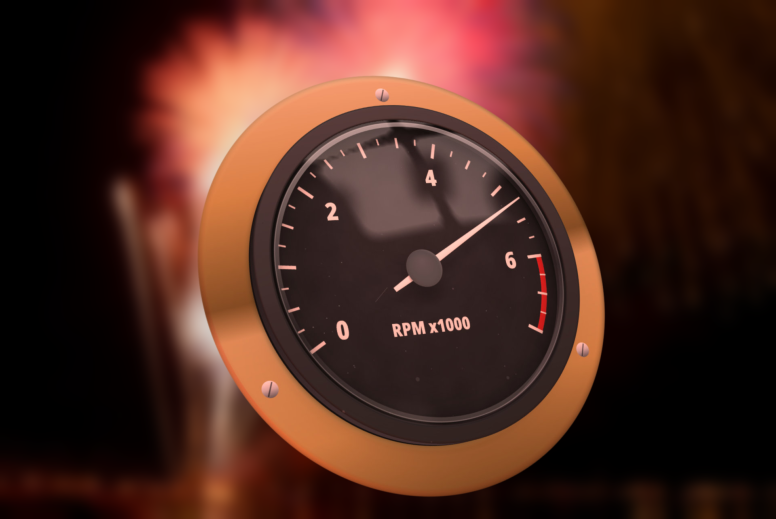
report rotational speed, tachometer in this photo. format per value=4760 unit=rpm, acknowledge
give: value=5250 unit=rpm
